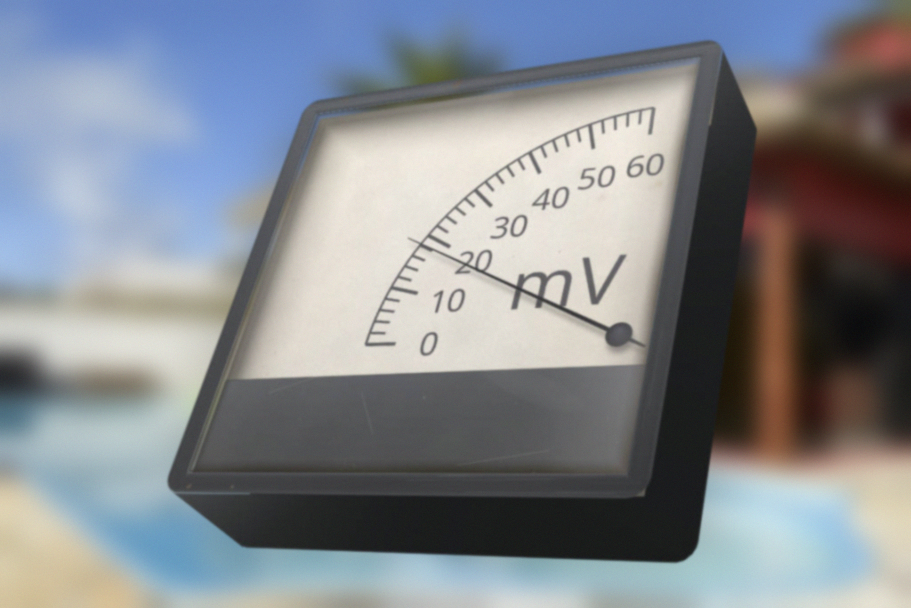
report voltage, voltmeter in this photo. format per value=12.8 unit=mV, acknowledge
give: value=18 unit=mV
